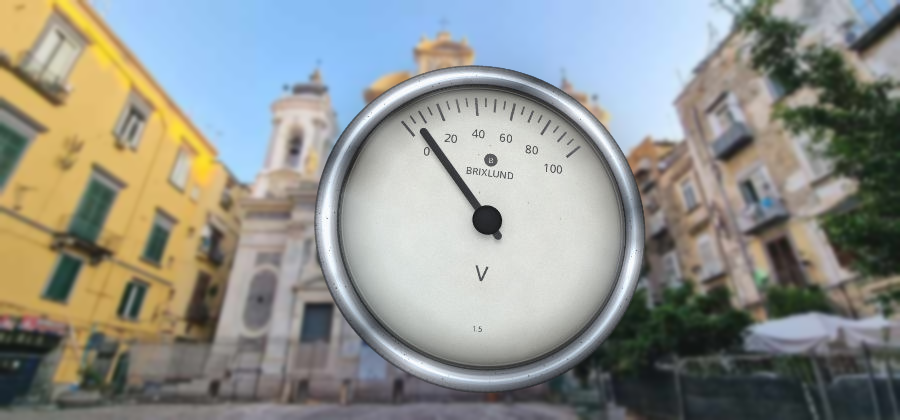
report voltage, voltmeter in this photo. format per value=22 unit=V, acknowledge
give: value=5 unit=V
